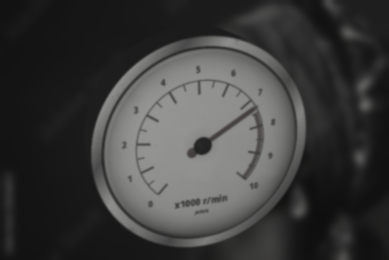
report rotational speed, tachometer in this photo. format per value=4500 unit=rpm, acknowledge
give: value=7250 unit=rpm
